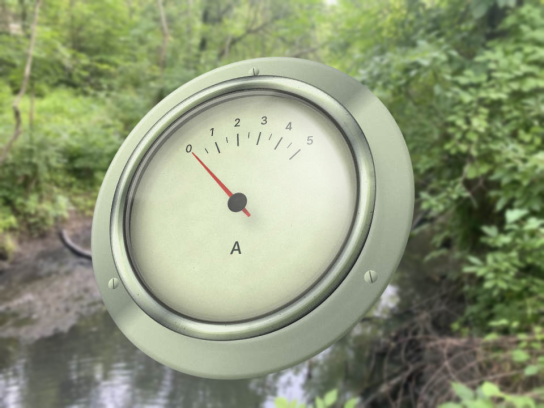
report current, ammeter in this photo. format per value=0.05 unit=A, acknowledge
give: value=0 unit=A
